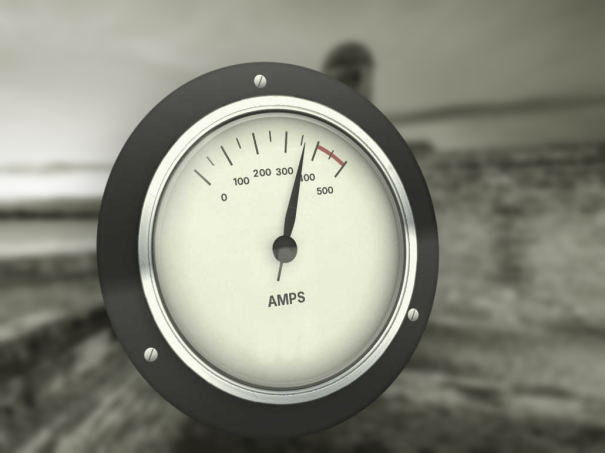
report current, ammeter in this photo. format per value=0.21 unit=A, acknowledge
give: value=350 unit=A
